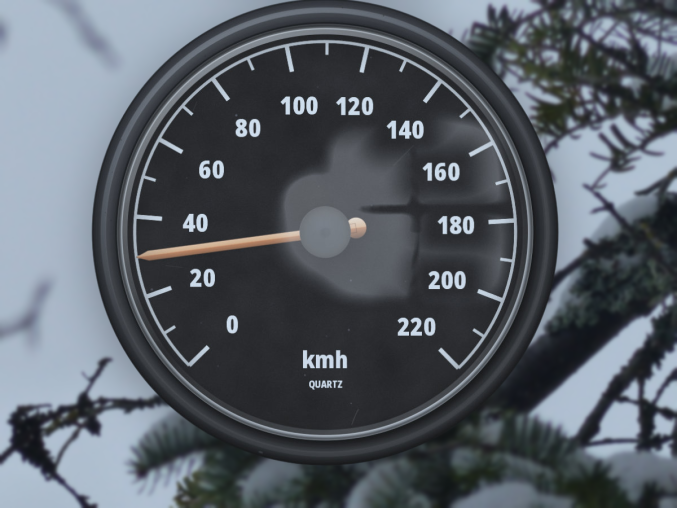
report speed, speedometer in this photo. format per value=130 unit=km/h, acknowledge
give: value=30 unit=km/h
